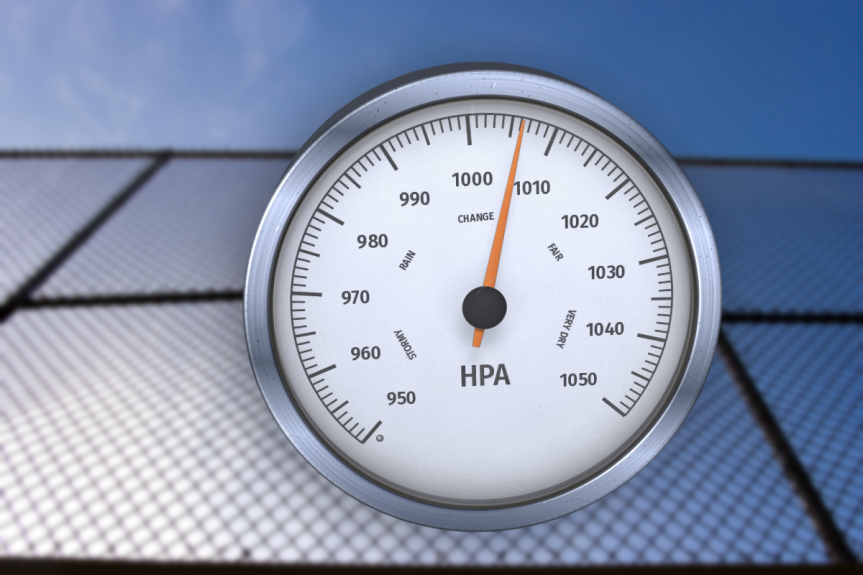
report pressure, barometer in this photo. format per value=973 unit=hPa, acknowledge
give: value=1006 unit=hPa
